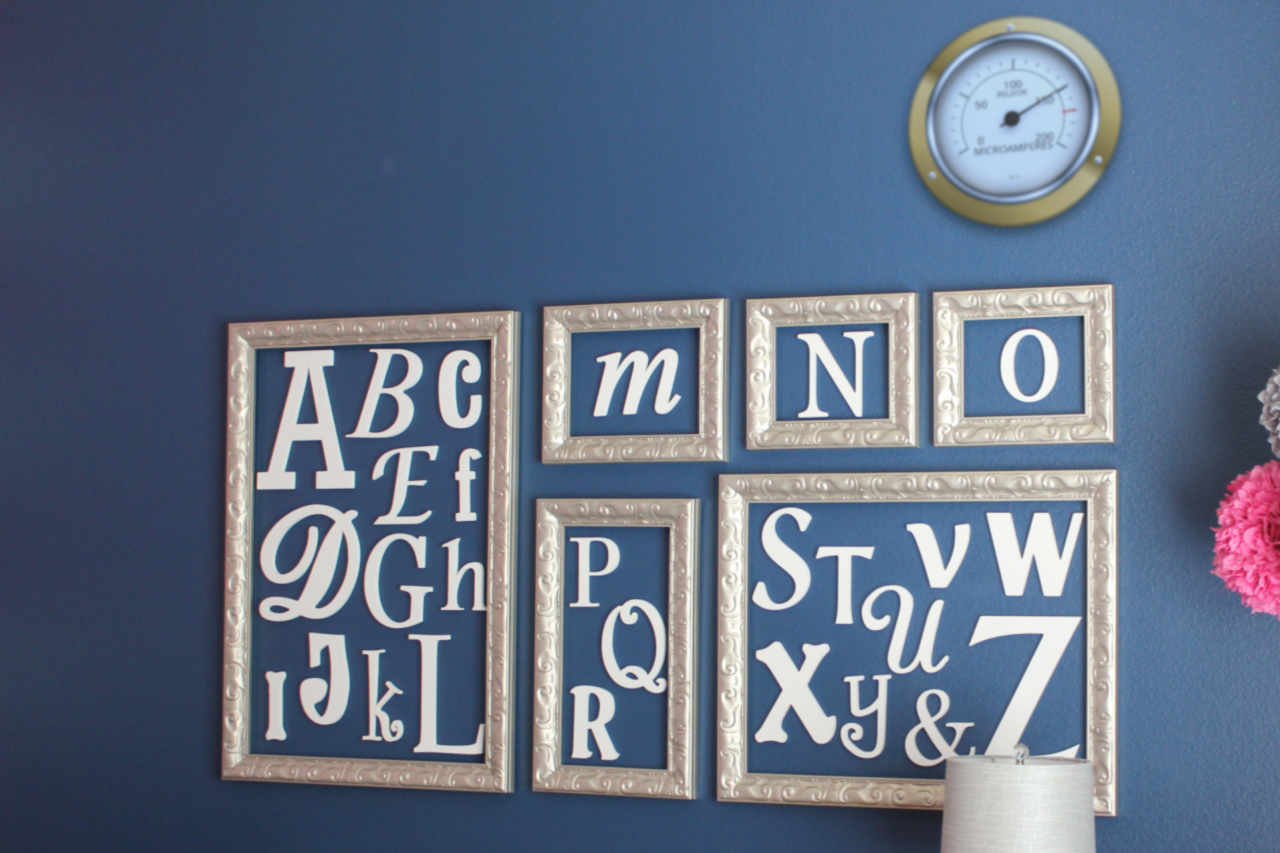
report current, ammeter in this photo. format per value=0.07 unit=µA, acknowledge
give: value=150 unit=µA
